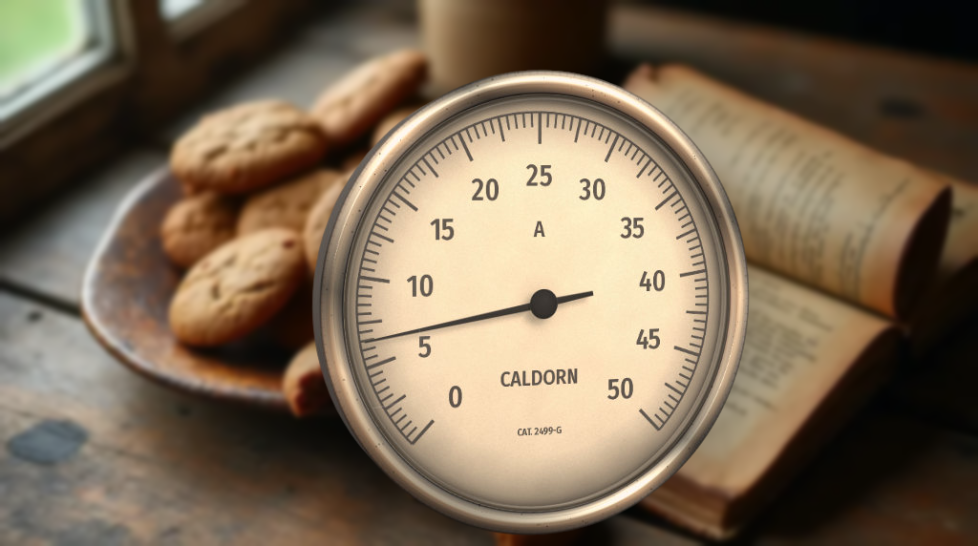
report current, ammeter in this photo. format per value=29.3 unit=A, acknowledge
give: value=6.5 unit=A
